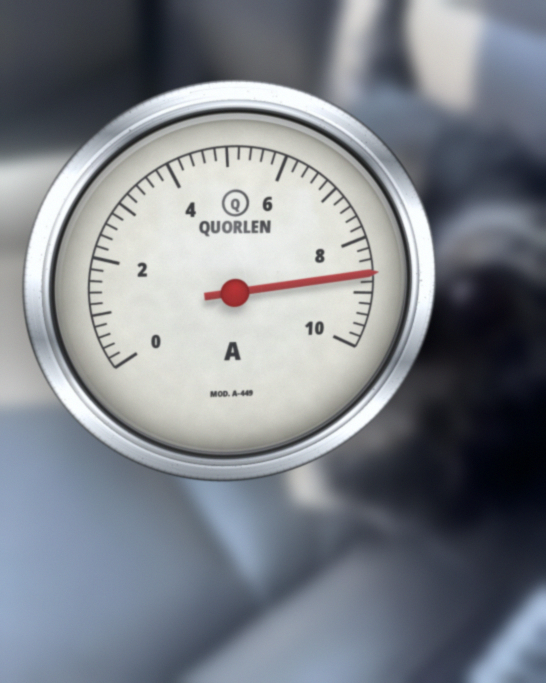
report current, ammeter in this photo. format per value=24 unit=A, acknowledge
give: value=8.6 unit=A
